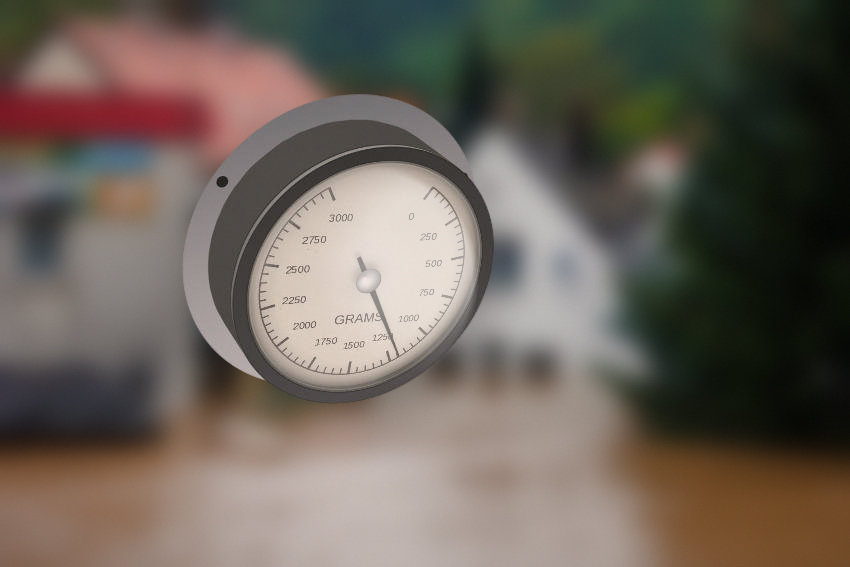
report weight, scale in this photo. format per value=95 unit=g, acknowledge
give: value=1200 unit=g
